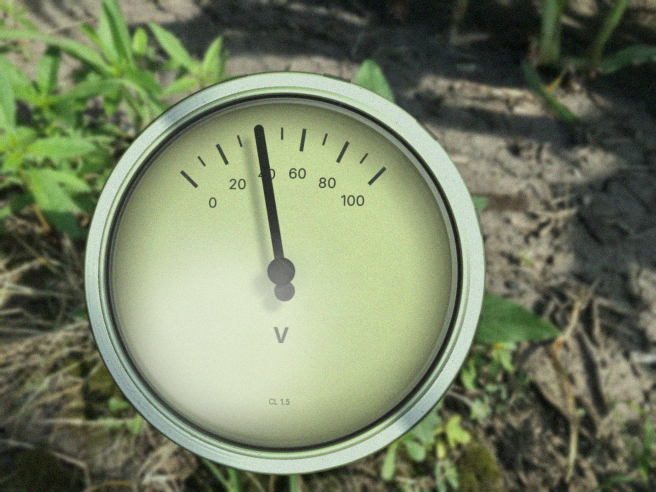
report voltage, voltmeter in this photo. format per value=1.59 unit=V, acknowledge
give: value=40 unit=V
